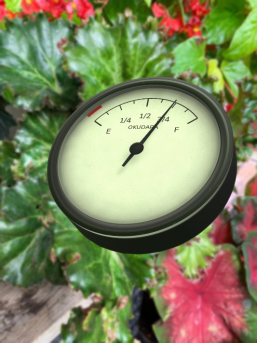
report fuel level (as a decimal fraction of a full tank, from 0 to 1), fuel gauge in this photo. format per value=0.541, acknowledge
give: value=0.75
